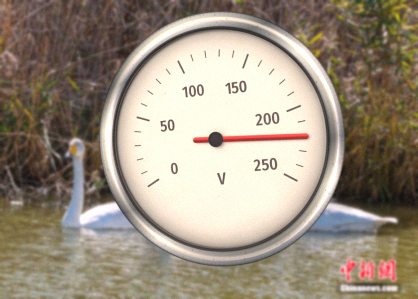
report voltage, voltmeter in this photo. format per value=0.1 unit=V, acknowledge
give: value=220 unit=V
